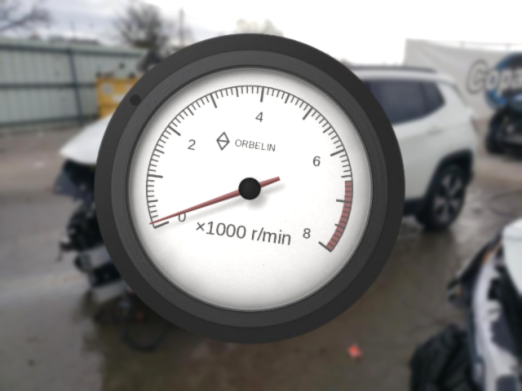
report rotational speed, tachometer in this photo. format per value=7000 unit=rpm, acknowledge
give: value=100 unit=rpm
